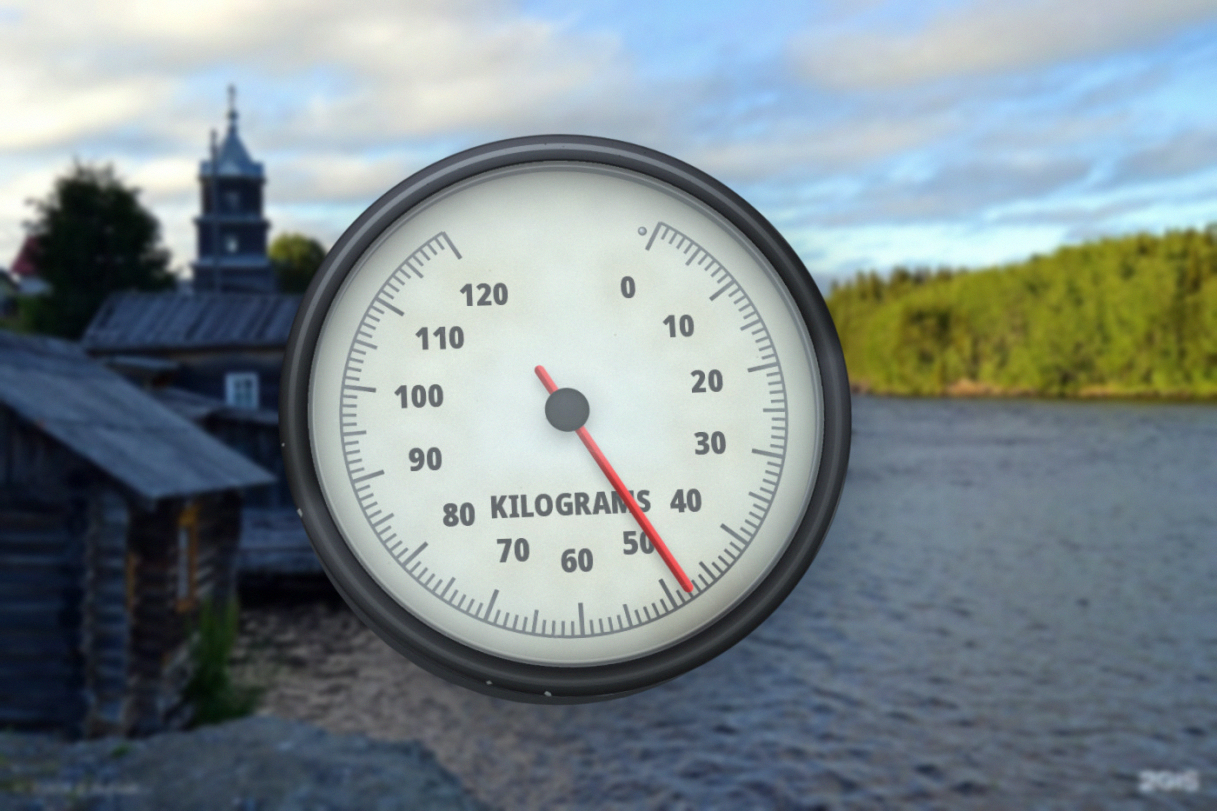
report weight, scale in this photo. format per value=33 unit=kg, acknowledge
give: value=48 unit=kg
